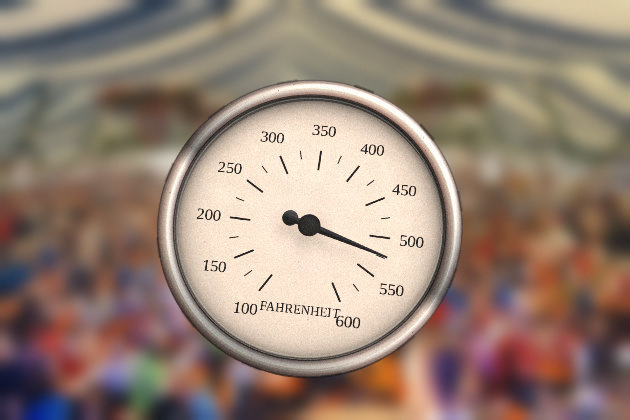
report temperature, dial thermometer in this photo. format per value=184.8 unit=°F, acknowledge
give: value=525 unit=°F
